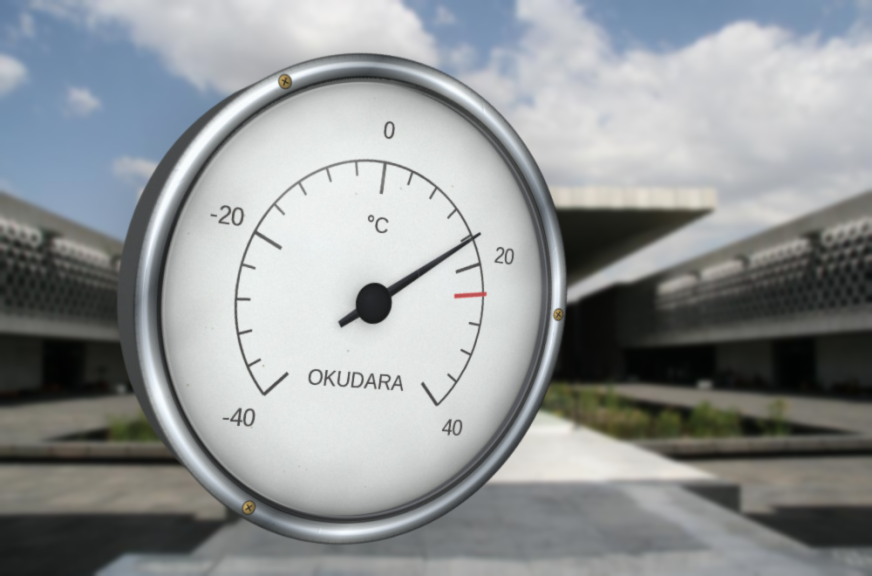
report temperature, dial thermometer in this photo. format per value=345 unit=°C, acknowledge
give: value=16 unit=°C
